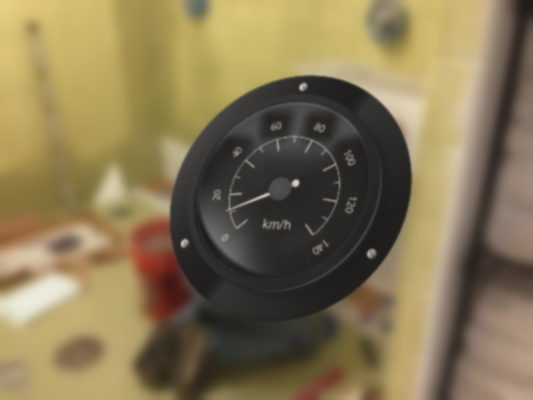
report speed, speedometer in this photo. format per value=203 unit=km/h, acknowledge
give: value=10 unit=km/h
